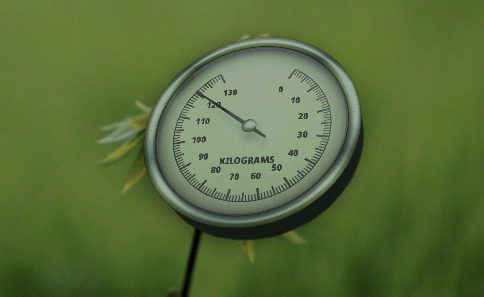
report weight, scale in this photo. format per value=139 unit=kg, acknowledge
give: value=120 unit=kg
